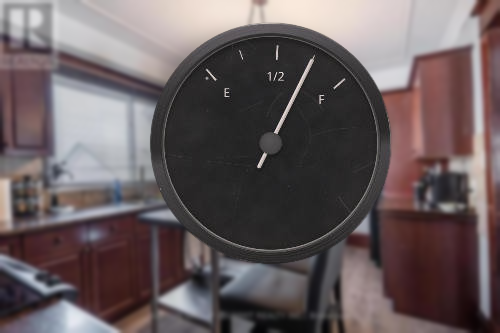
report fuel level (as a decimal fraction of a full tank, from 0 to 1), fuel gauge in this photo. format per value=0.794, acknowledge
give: value=0.75
